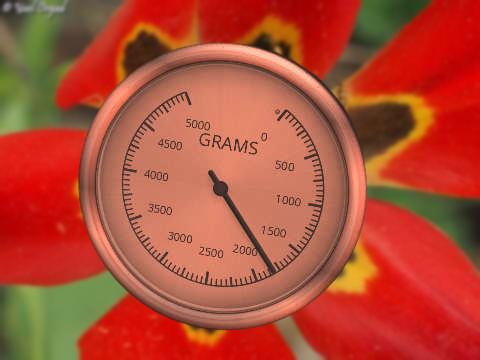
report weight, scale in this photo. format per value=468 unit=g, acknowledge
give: value=1800 unit=g
